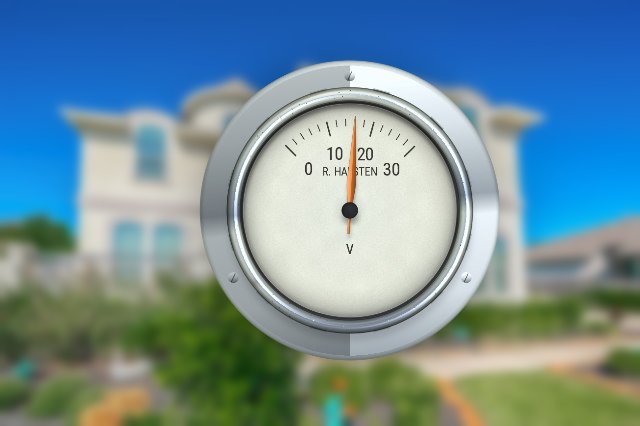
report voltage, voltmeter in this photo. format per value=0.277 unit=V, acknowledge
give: value=16 unit=V
